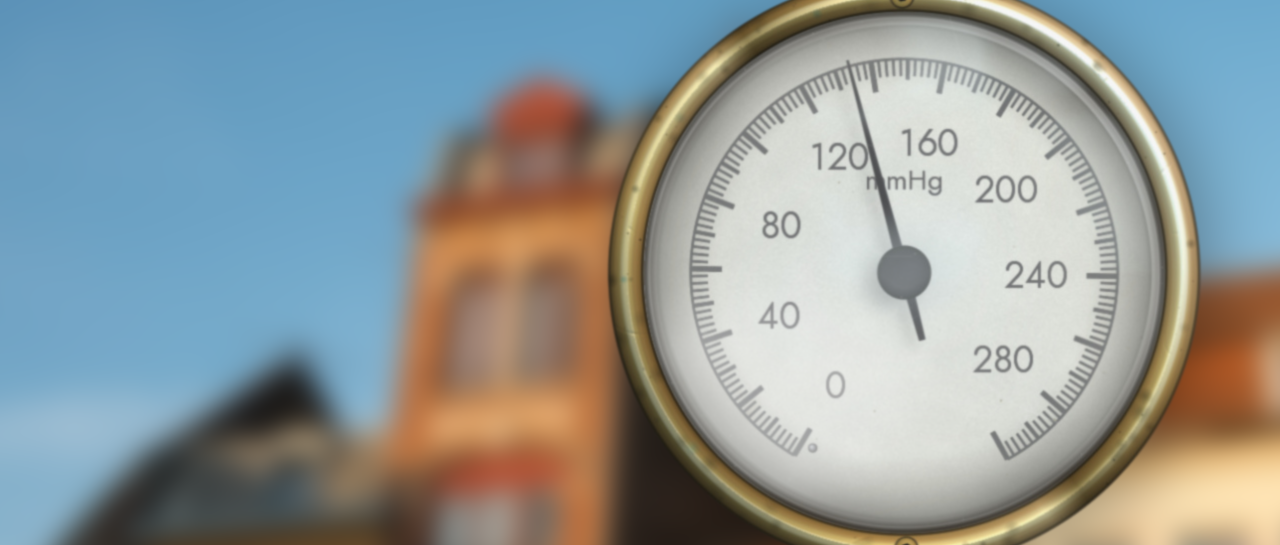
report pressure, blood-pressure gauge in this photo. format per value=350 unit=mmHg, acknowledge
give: value=134 unit=mmHg
